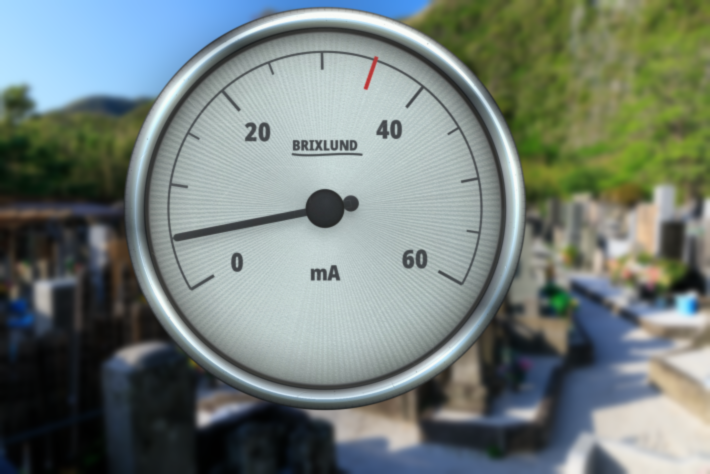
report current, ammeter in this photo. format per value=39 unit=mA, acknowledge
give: value=5 unit=mA
